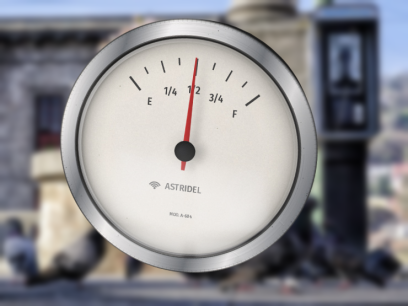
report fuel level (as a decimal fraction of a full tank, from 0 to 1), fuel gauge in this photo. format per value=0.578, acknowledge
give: value=0.5
